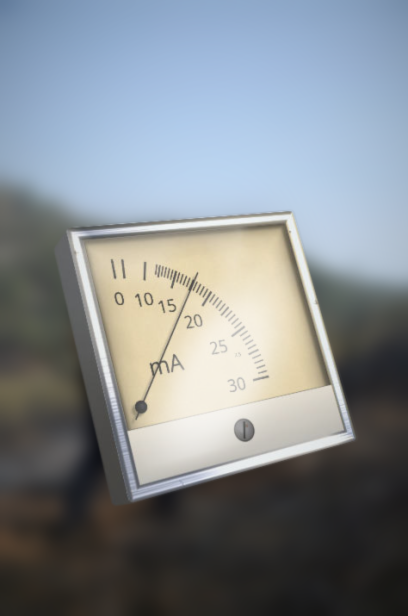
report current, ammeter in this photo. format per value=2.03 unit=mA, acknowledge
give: value=17.5 unit=mA
